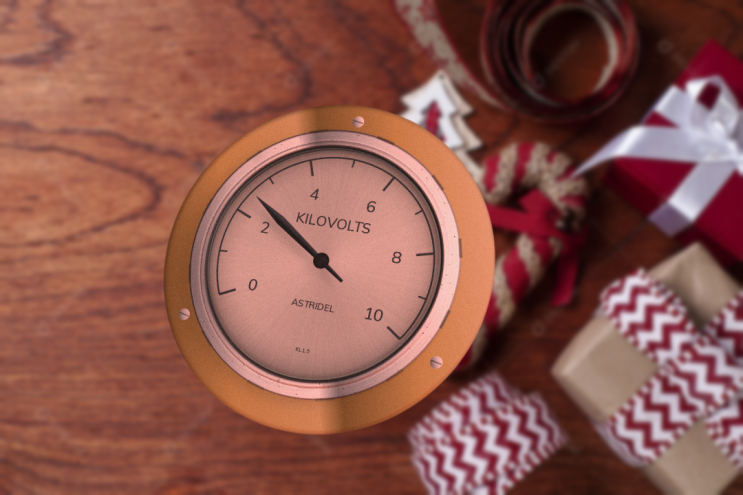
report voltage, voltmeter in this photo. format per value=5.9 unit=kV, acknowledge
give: value=2.5 unit=kV
